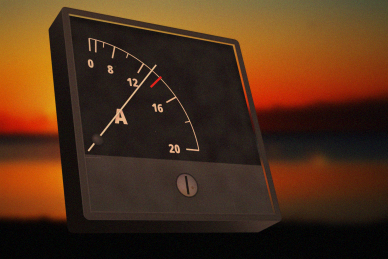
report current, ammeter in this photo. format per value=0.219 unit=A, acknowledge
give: value=13 unit=A
